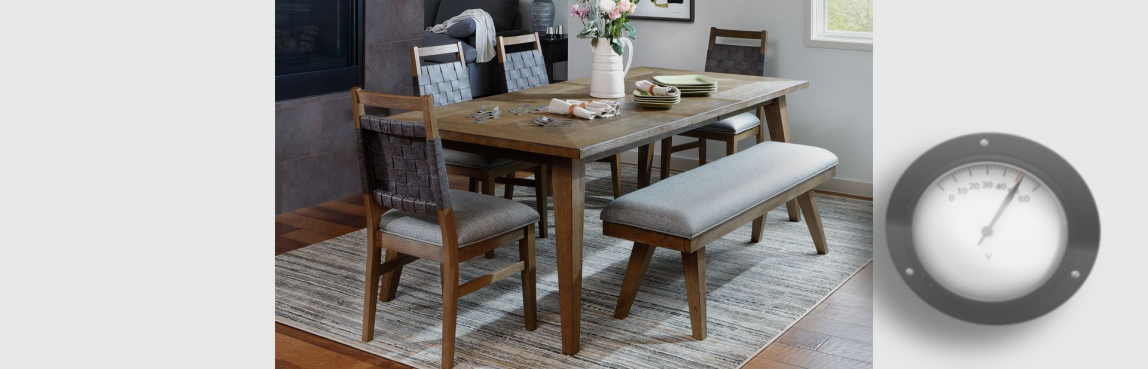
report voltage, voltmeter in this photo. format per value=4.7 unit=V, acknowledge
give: value=50 unit=V
